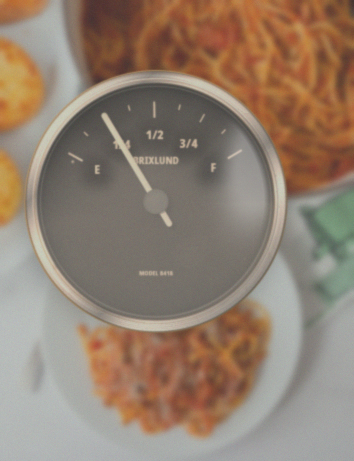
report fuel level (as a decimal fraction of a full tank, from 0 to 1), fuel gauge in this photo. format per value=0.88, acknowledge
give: value=0.25
